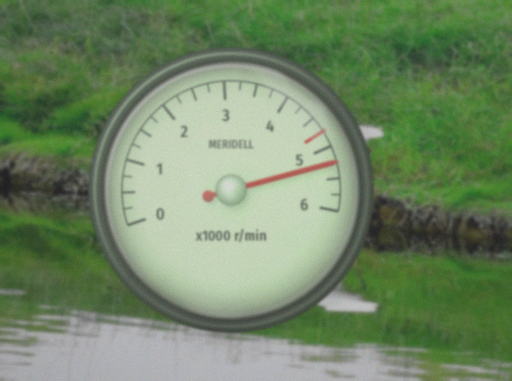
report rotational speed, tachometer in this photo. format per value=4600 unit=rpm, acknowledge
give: value=5250 unit=rpm
